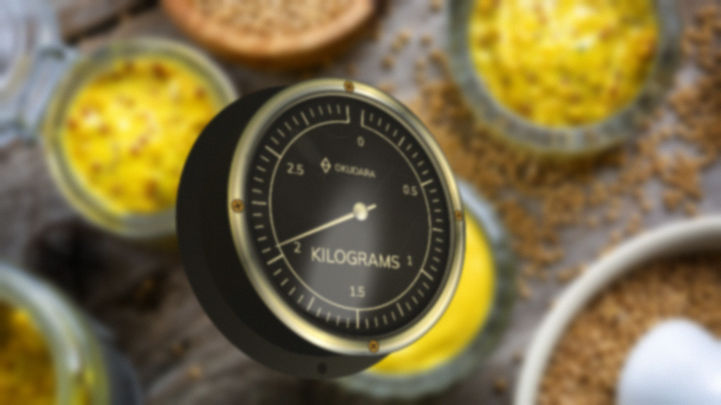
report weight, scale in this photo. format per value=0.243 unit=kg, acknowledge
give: value=2.05 unit=kg
